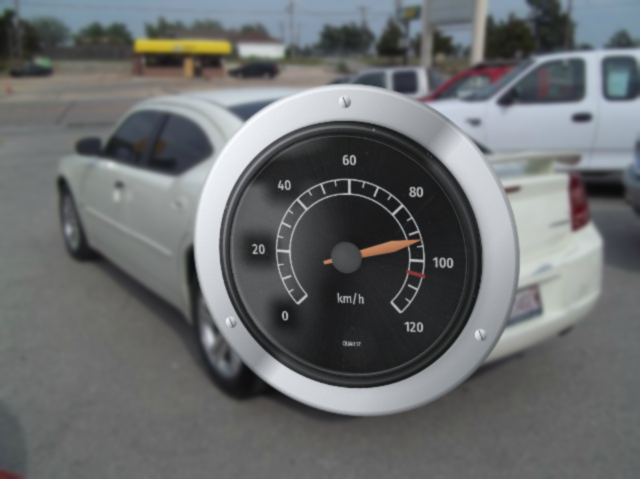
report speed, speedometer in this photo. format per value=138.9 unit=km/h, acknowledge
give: value=92.5 unit=km/h
